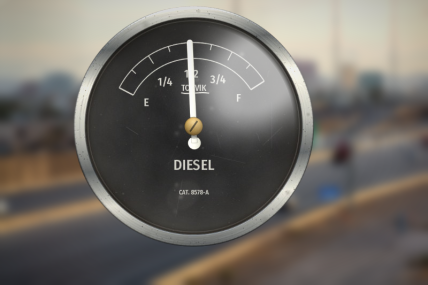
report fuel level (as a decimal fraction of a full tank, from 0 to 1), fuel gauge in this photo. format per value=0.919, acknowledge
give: value=0.5
